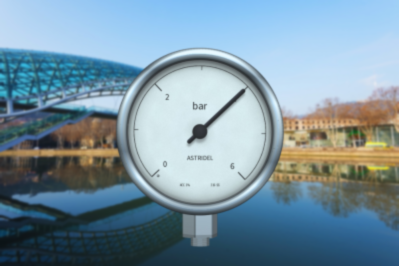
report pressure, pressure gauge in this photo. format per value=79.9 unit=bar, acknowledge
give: value=4 unit=bar
